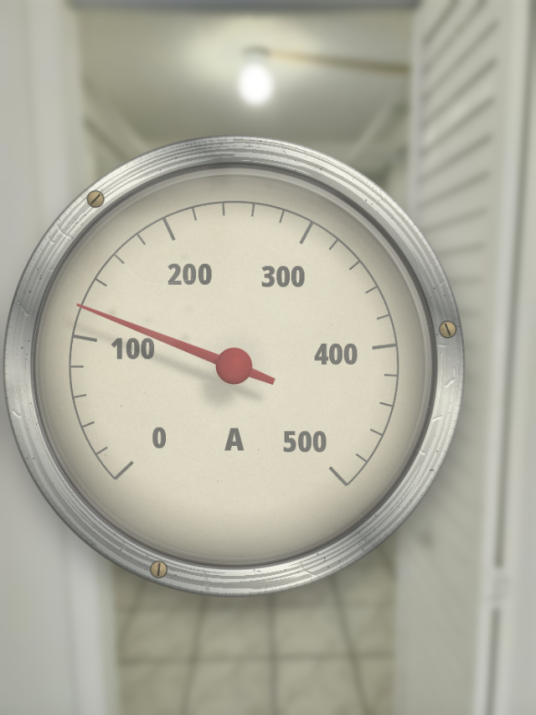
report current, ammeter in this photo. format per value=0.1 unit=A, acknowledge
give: value=120 unit=A
